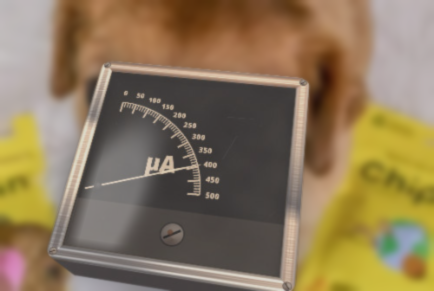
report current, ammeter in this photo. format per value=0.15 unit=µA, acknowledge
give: value=400 unit=µA
